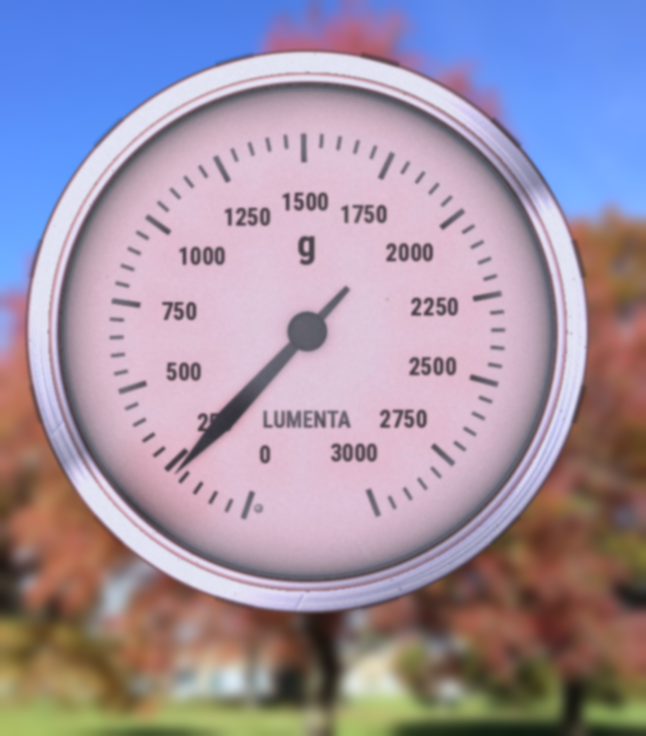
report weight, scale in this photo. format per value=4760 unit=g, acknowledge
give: value=225 unit=g
